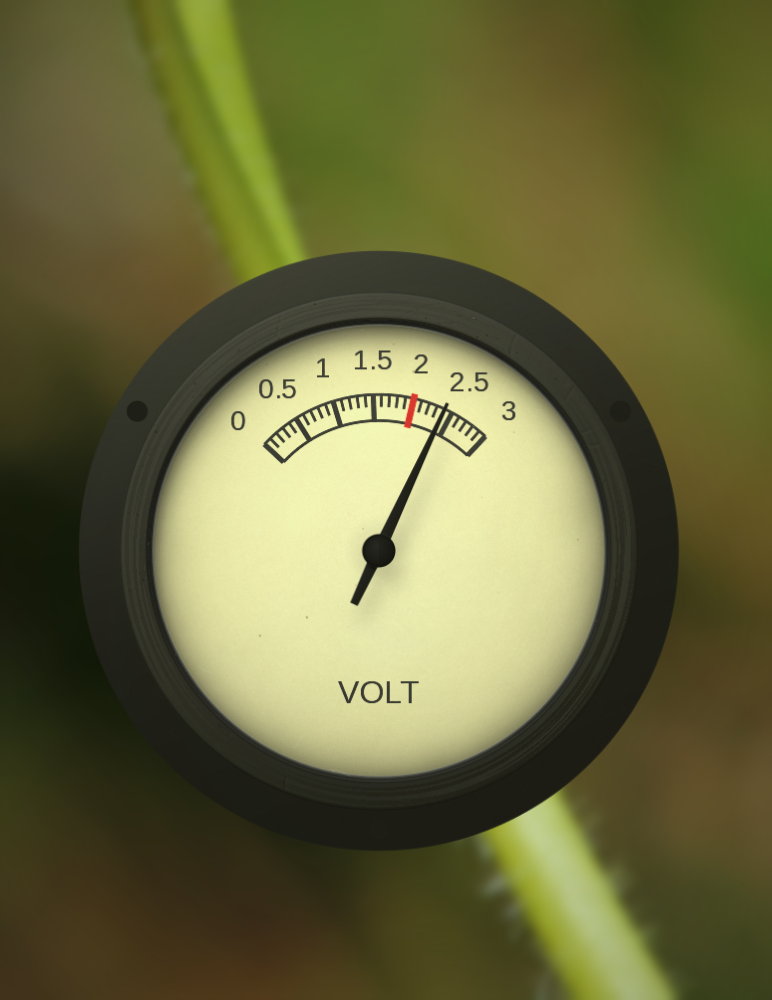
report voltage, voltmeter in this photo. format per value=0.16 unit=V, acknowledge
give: value=2.4 unit=V
